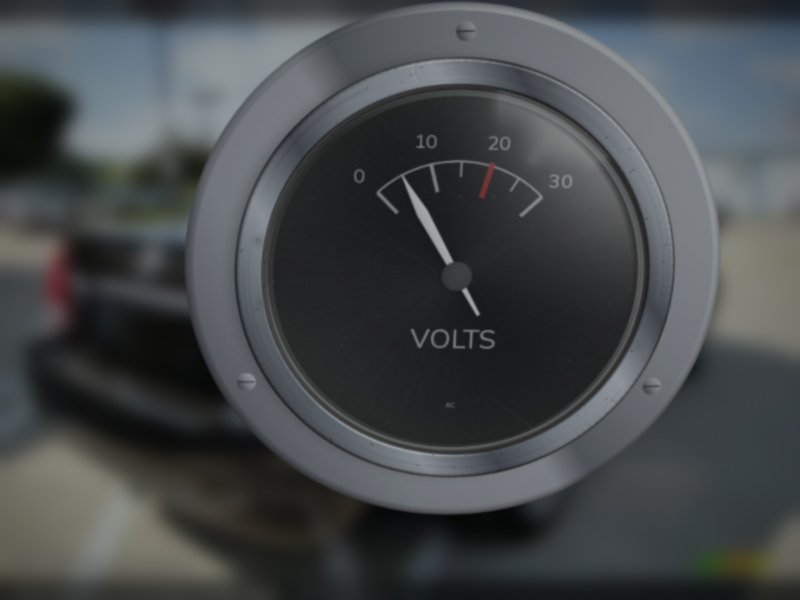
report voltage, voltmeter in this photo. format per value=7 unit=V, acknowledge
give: value=5 unit=V
